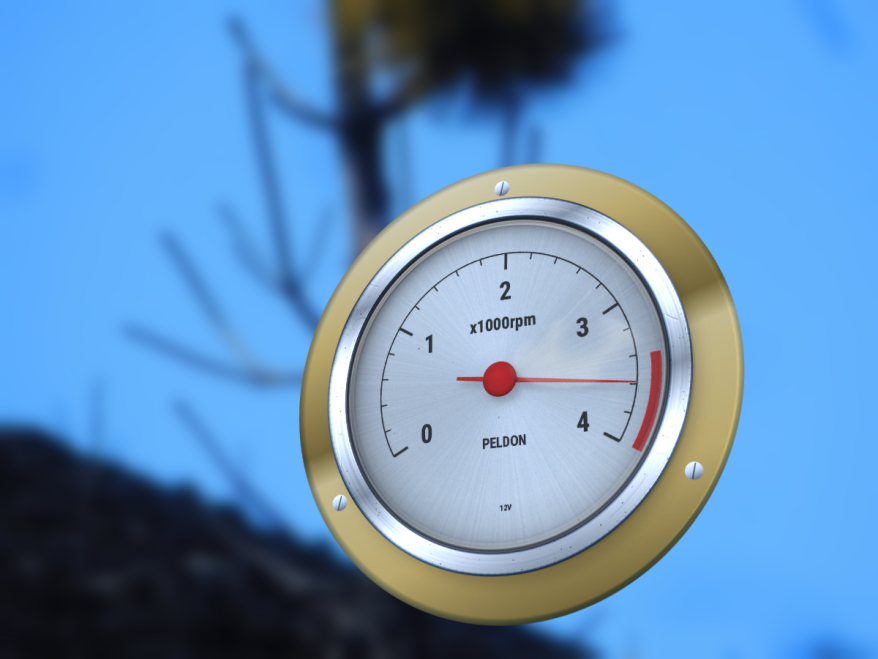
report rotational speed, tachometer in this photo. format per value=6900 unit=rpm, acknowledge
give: value=3600 unit=rpm
